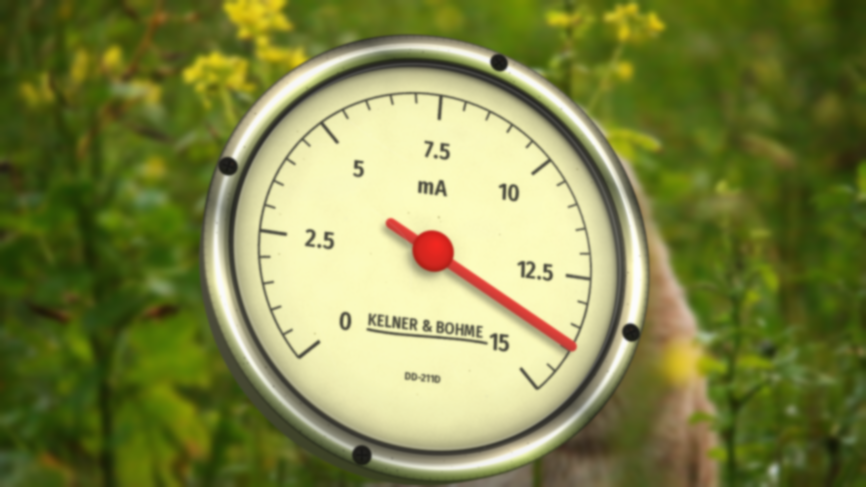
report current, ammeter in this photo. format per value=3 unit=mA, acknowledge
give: value=14 unit=mA
